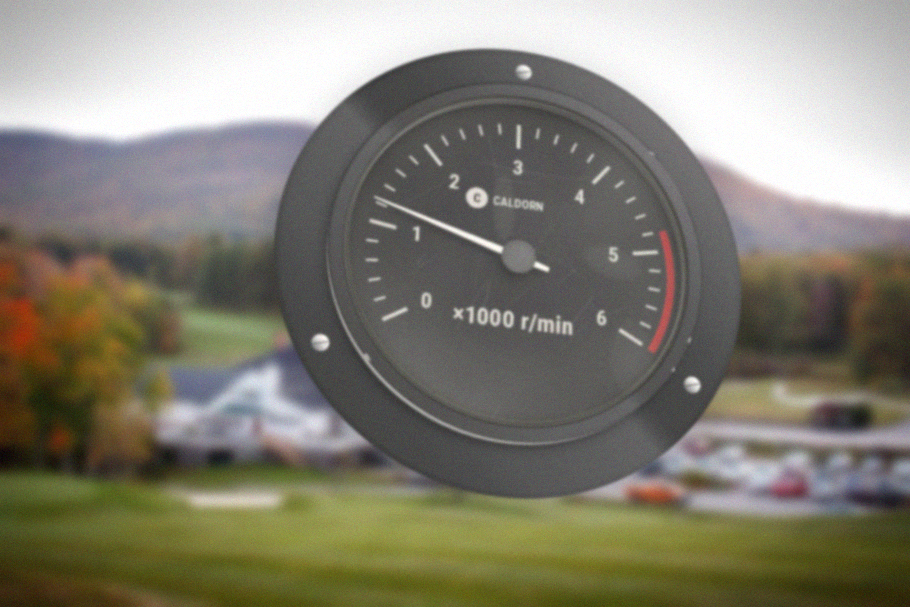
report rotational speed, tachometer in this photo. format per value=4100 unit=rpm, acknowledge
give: value=1200 unit=rpm
